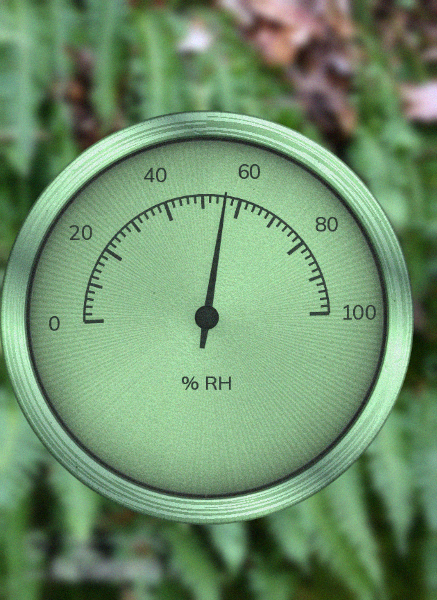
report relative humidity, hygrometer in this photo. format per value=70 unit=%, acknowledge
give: value=56 unit=%
